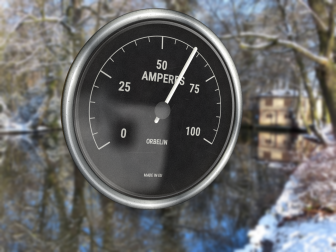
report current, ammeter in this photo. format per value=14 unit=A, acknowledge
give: value=62.5 unit=A
